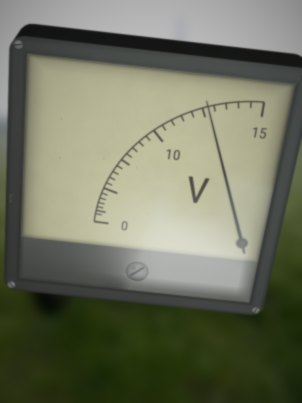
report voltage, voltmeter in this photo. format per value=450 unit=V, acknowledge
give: value=12.75 unit=V
